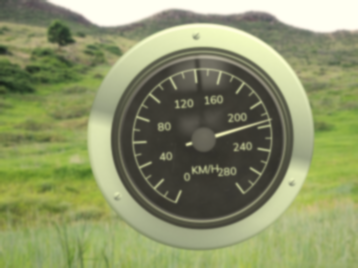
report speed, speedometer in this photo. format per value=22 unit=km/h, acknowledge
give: value=215 unit=km/h
